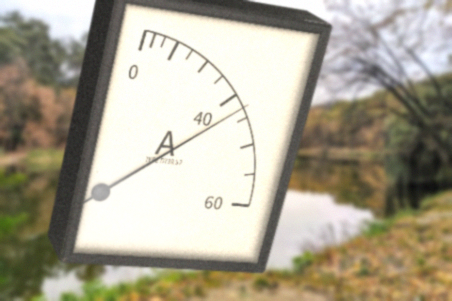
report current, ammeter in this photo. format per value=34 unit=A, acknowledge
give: value=42.5 unit=A
